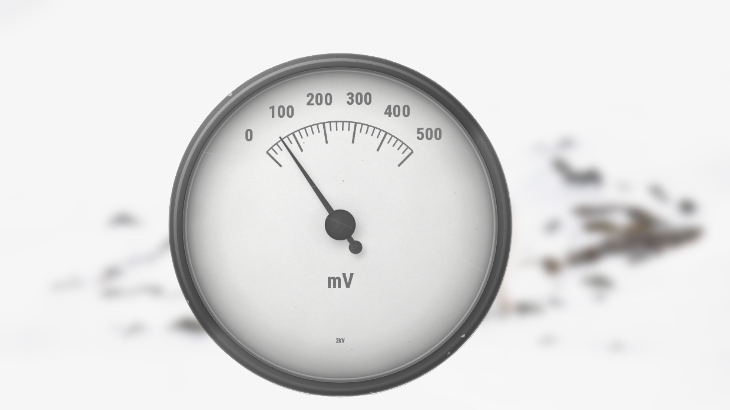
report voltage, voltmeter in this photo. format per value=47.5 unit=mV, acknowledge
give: value=60 unit=mV
